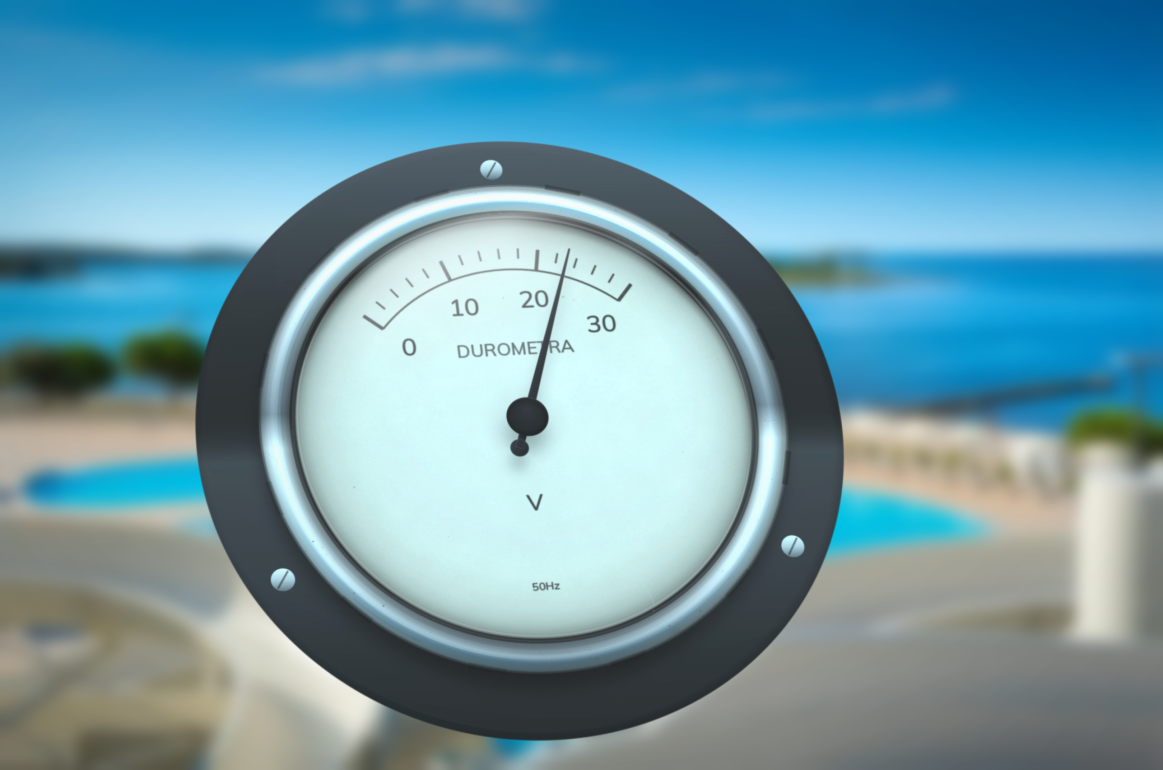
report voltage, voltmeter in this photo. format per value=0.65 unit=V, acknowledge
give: value=23 unit=V
